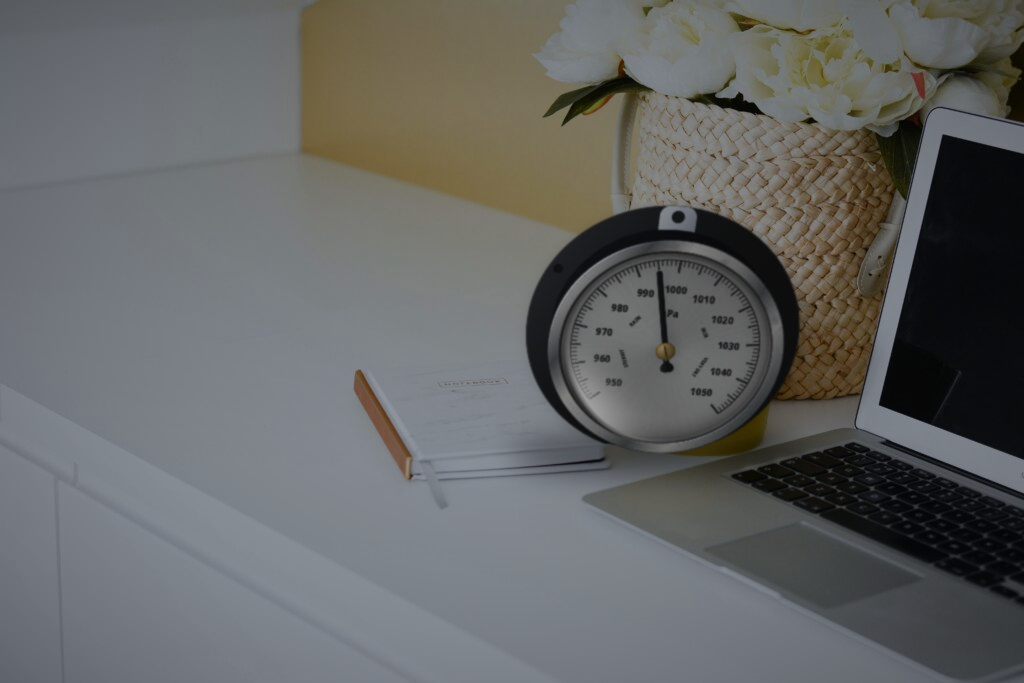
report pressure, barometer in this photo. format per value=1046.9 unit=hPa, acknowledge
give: value=995 unit=hPa
